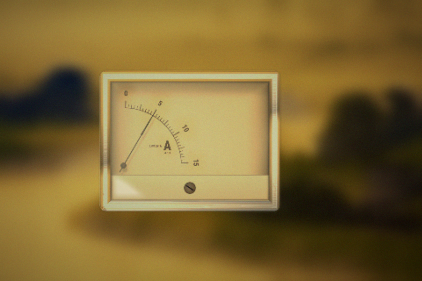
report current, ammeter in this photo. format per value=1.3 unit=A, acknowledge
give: value=5 unit=A
